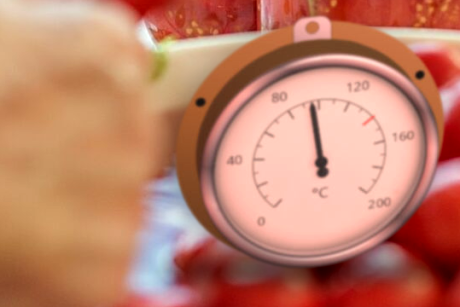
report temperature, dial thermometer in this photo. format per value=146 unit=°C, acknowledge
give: value=95 unit=°C
